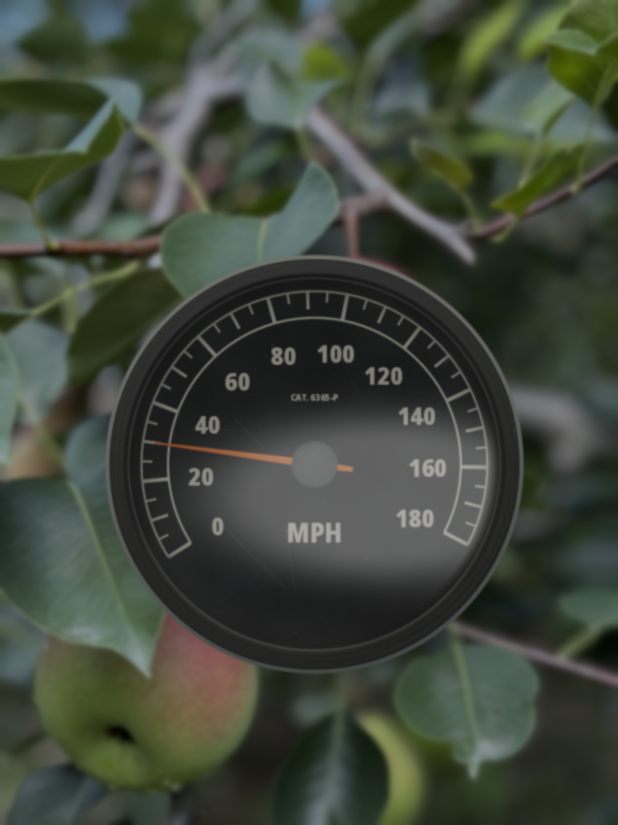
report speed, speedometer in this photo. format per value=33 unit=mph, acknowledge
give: value=30 unit=mph
